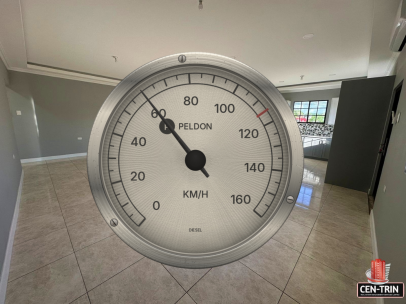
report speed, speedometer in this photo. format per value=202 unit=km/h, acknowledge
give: value=60 unit=km/h
